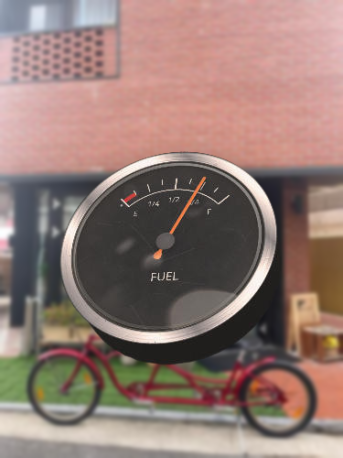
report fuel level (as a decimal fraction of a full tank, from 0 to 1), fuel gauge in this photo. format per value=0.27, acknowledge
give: value=0.75
